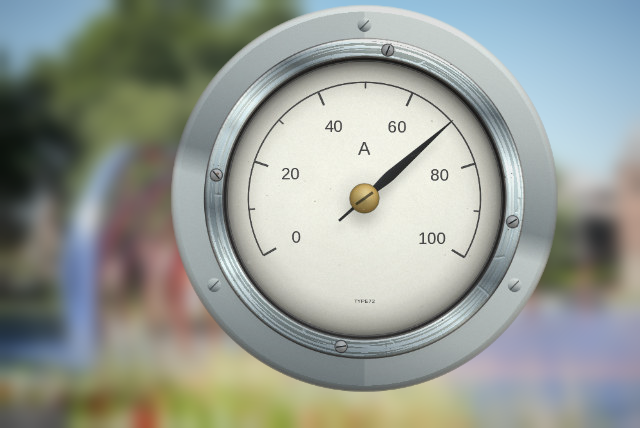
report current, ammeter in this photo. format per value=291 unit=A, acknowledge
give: value=70 unit=A
